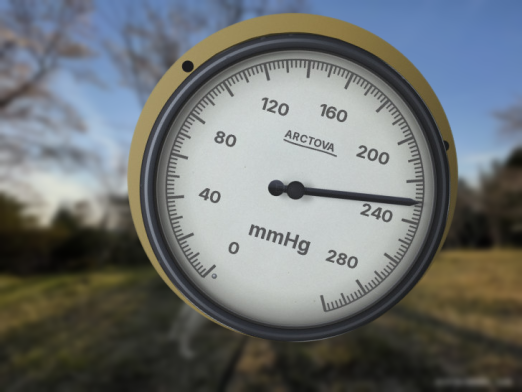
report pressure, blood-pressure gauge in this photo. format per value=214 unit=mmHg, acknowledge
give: value=230 unit=mmHg
